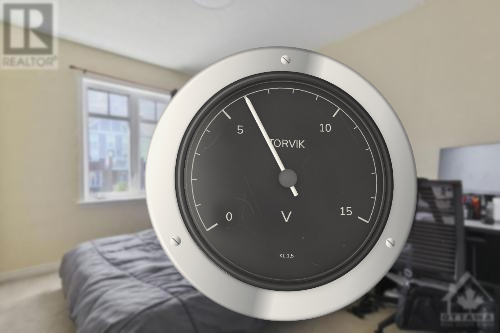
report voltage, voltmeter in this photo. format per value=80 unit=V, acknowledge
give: value=6 unit=V
